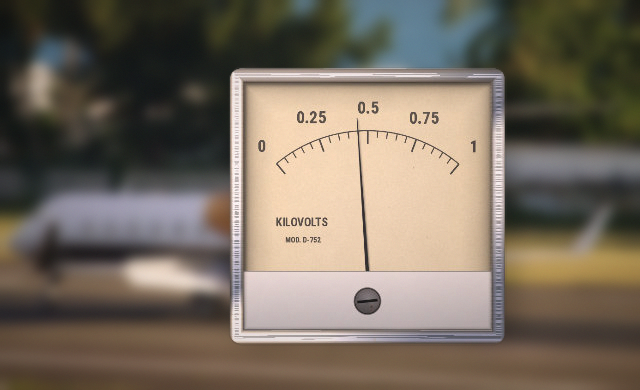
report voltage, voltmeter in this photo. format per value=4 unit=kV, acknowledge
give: value=0.45 unit=kV
